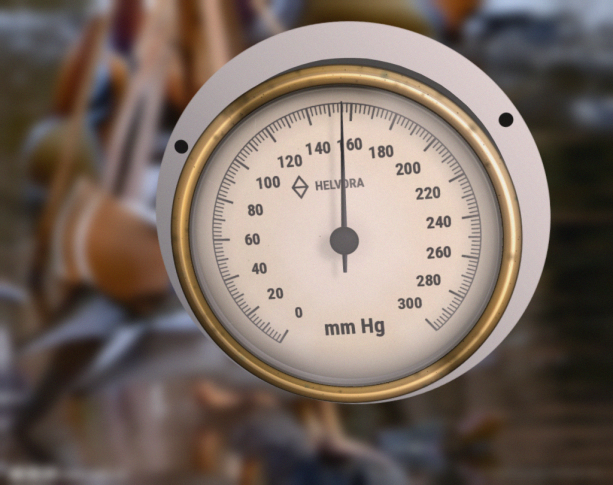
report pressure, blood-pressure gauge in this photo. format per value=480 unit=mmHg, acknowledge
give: value=156 unit=mmHg
